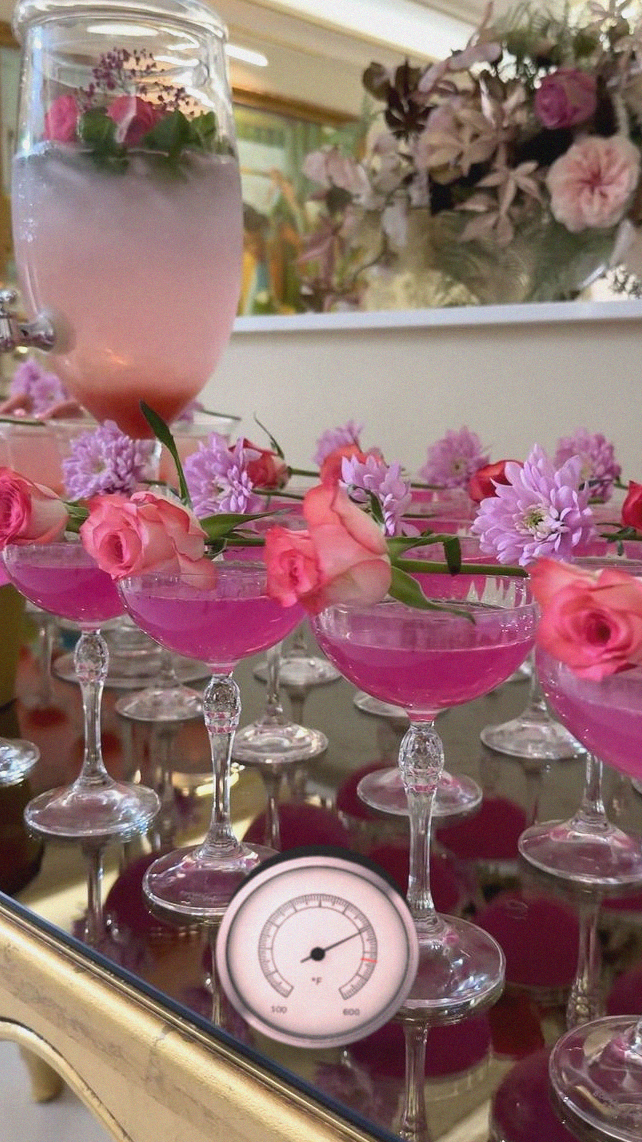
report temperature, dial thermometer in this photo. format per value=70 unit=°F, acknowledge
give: value=450 unit=°F
